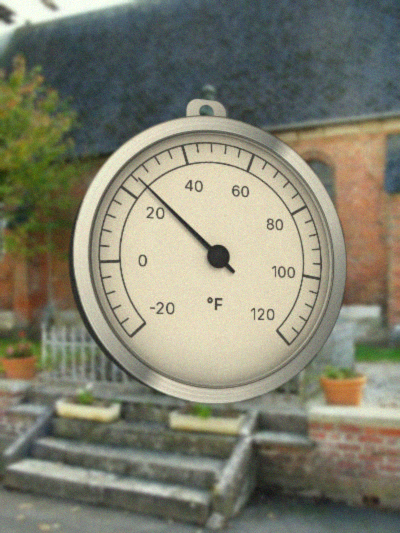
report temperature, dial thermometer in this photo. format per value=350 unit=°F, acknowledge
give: value=24 unit=°F
